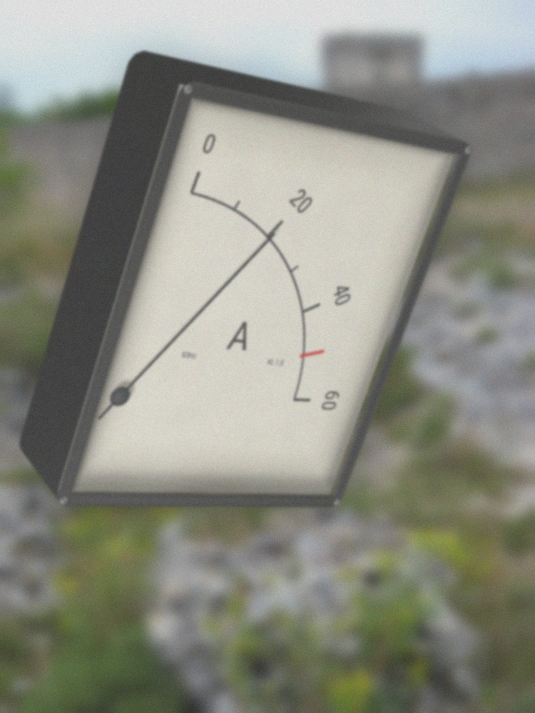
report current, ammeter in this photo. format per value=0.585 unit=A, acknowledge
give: value=20 unit=A
